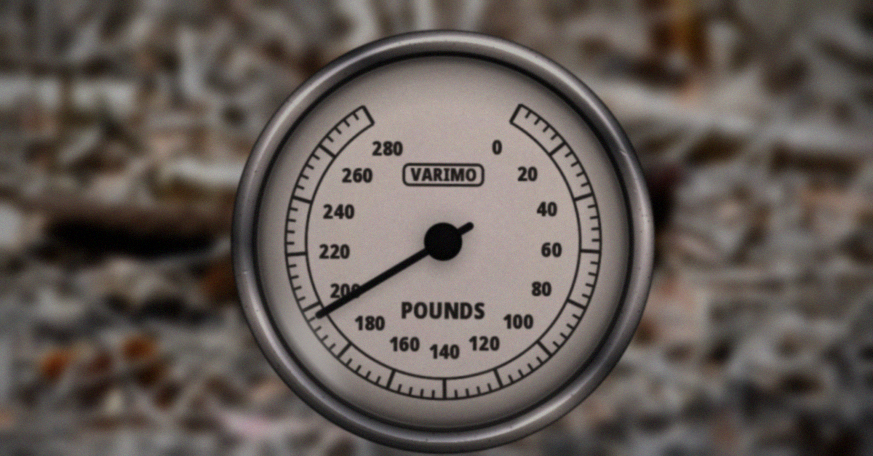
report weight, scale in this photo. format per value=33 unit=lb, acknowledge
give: value=196 unit=lb
